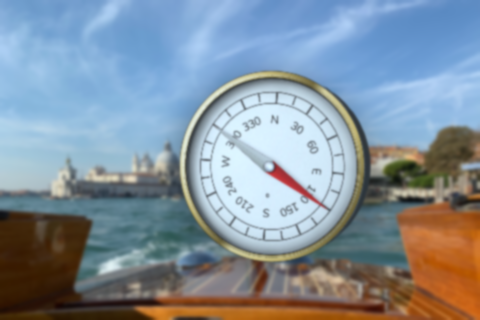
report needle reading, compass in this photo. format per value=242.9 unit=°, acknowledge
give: value=120 unit=°
